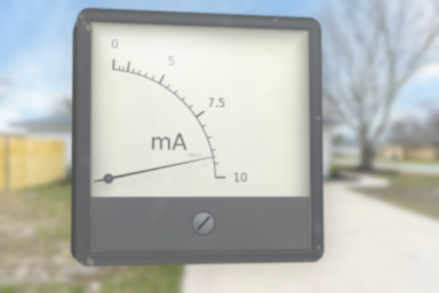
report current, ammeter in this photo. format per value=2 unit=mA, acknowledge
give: value=9.25 unit=mA
